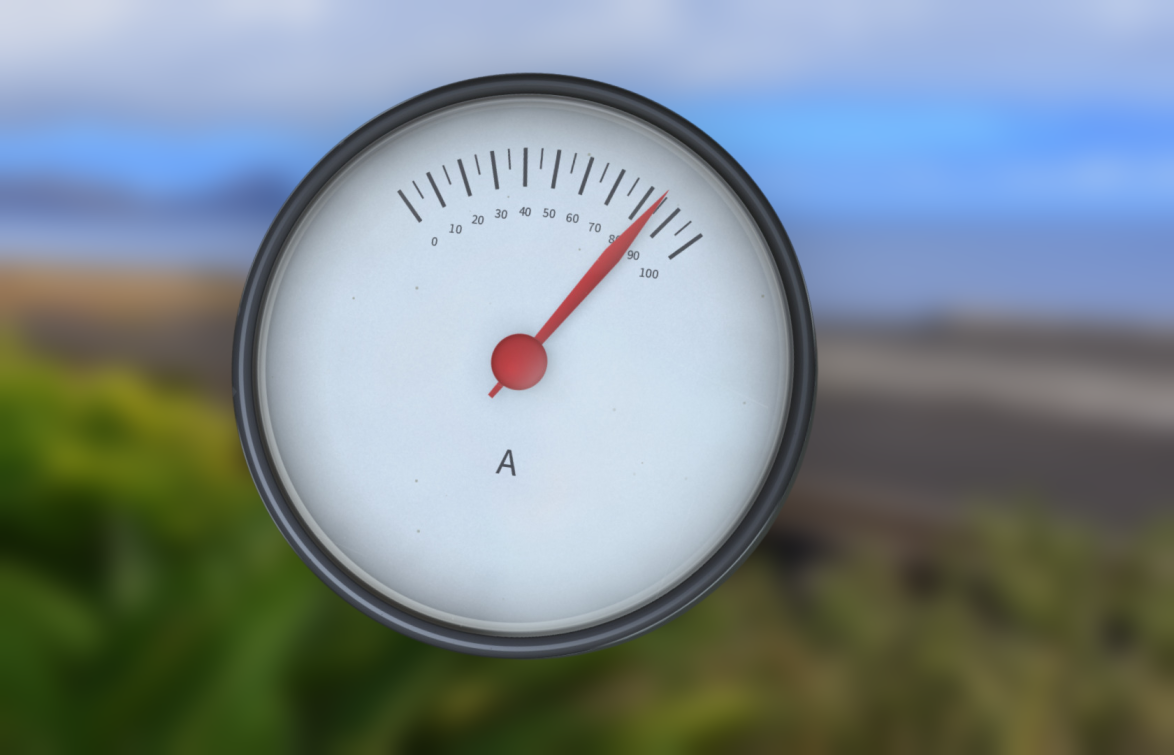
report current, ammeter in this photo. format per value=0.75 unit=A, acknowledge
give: value=85 unit=A
